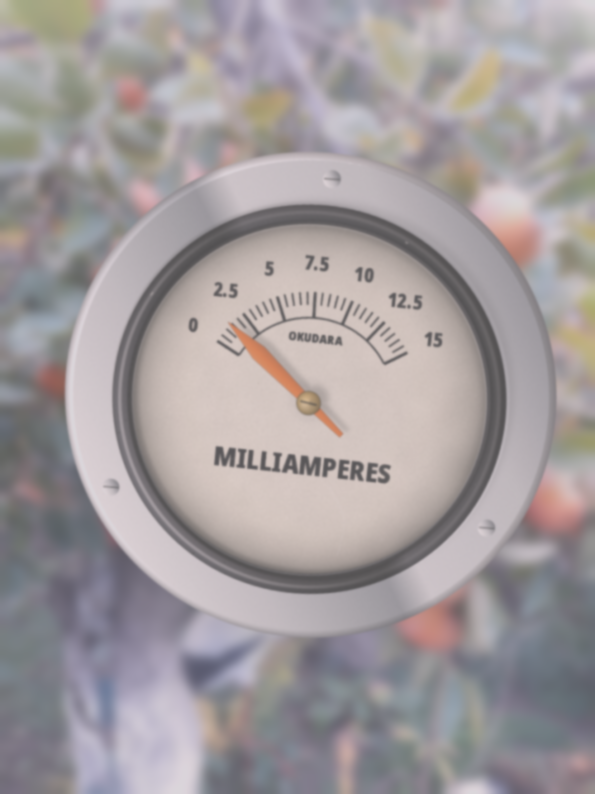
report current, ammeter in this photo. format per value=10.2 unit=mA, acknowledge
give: value=1.5 unit=mA
